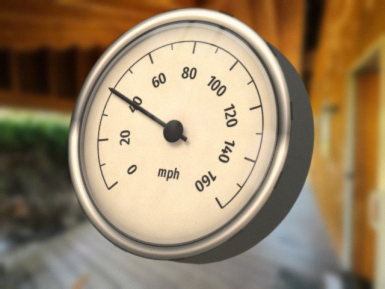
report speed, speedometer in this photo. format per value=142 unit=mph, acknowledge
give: value=40 unit=mph
